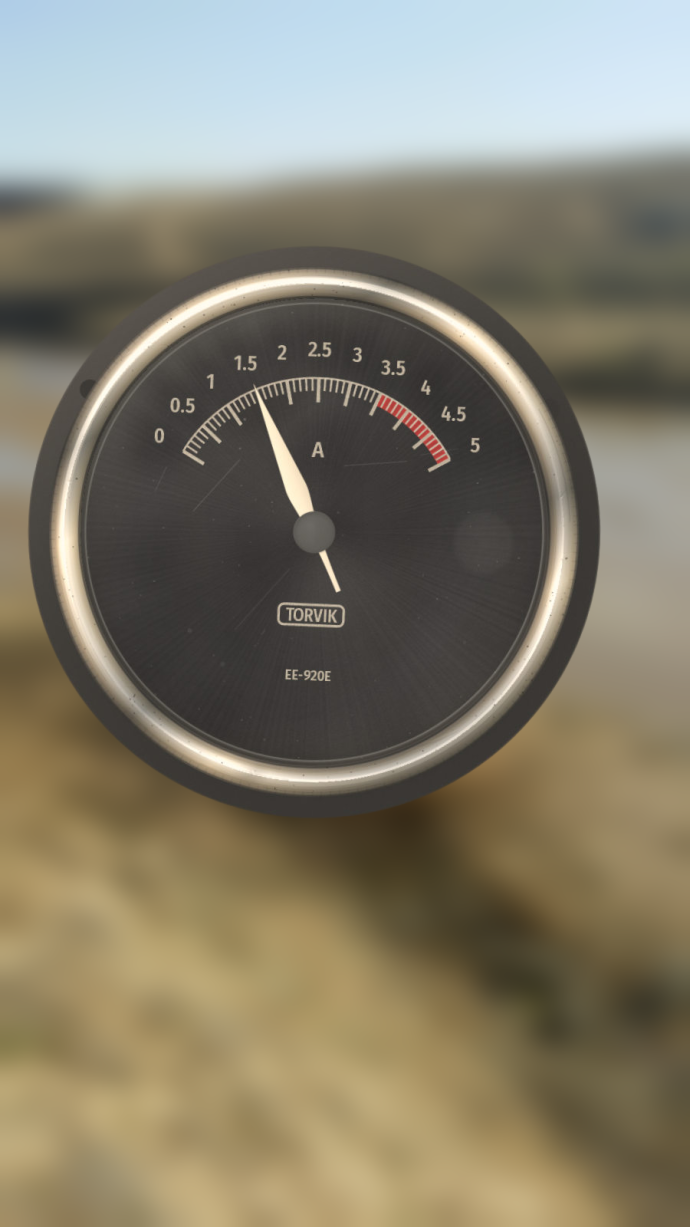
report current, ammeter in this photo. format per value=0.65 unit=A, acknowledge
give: value=1.5 unit=A
